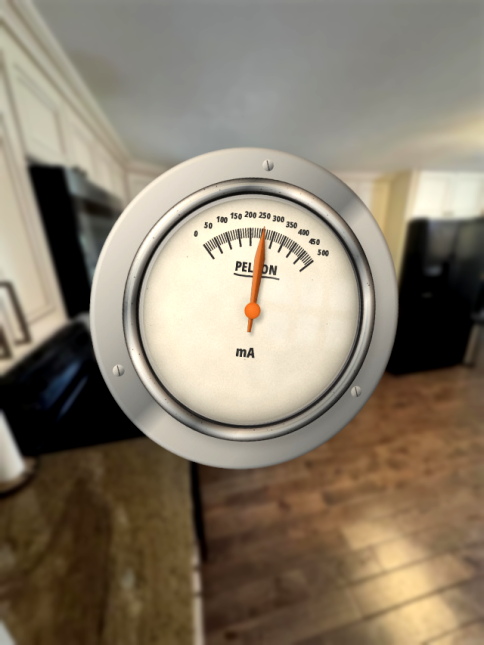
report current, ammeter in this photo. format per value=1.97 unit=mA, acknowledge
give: value=250 unit=mA
